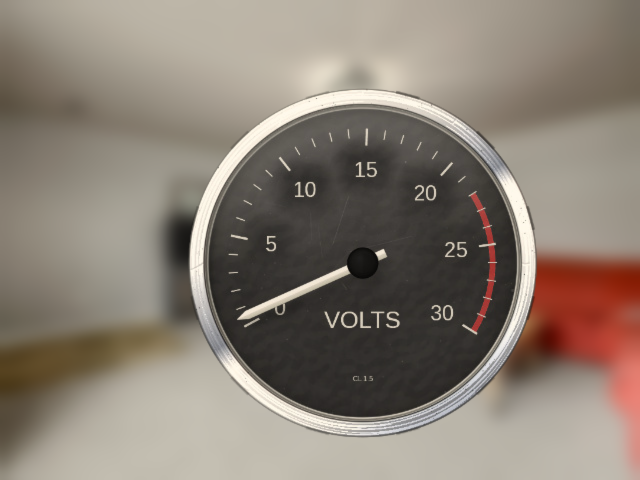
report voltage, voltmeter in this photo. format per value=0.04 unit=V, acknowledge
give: value=0.5 unit=V
